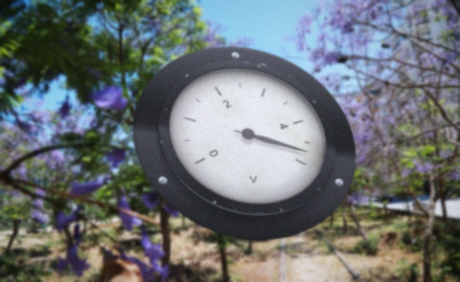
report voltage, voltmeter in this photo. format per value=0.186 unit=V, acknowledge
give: value=4.75 unit=V
